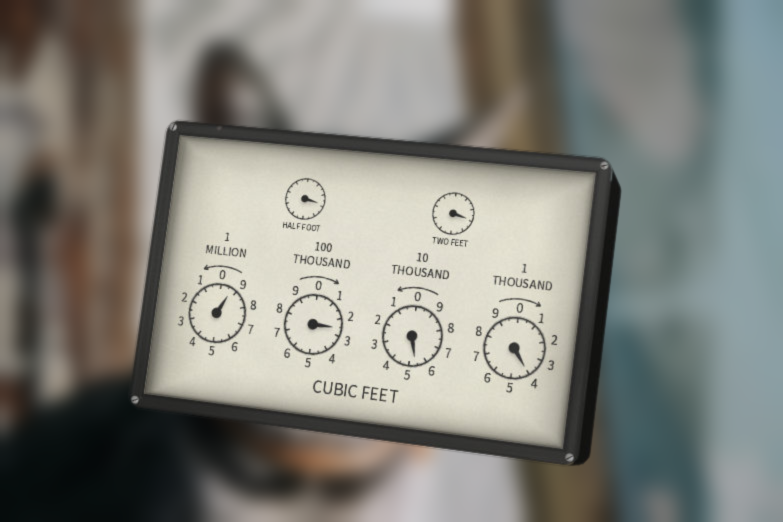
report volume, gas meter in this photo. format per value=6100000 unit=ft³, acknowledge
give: value=925400 unit=ft³
